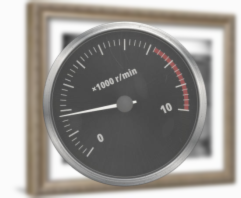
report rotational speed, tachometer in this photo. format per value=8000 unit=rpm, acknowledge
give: value=1800 unit=rpm
